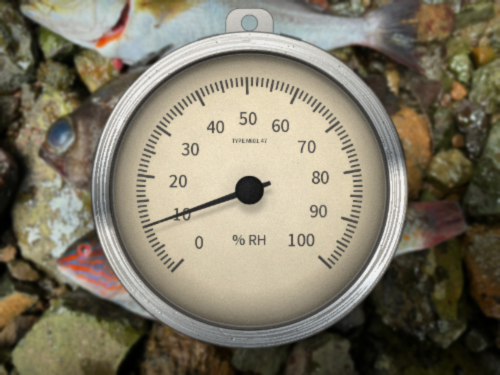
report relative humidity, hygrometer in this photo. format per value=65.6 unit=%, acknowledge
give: value=10 unit=%
